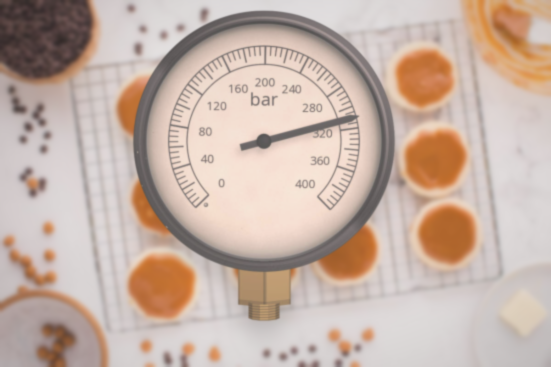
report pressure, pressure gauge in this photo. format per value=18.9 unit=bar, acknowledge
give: value=310 unit=bar
